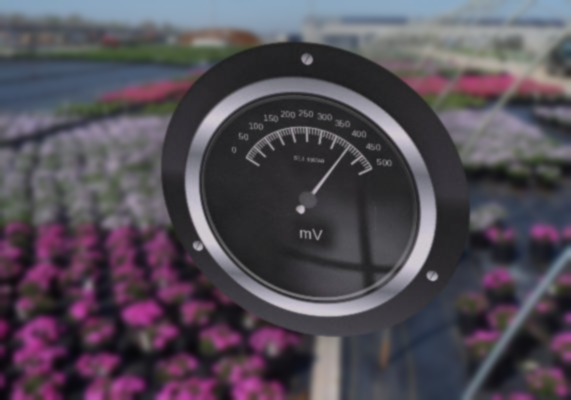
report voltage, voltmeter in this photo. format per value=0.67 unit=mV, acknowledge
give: value=400 unit=mV
